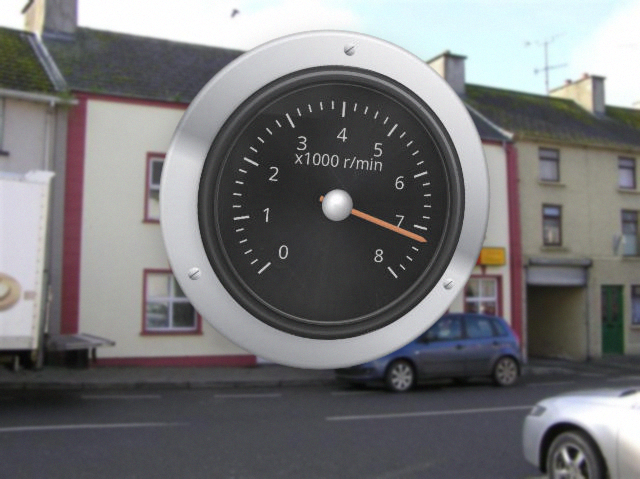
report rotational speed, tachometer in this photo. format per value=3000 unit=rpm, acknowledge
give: value=7200 unit=rpm
